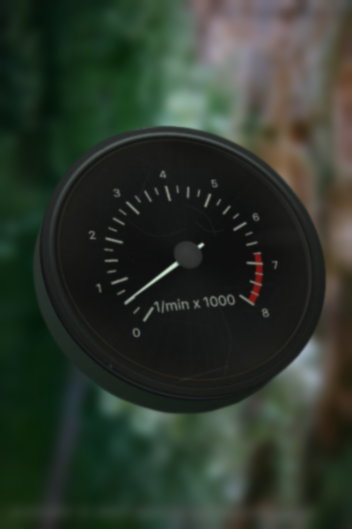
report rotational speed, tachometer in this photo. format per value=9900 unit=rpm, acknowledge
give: value=500 unit=rpm
